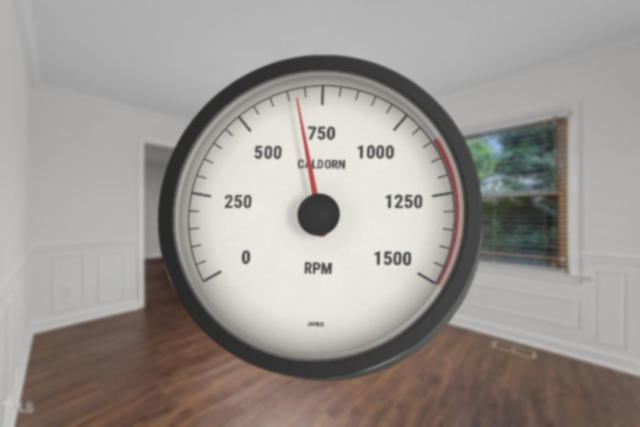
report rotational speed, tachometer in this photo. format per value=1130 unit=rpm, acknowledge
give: value=675 unit=rpm
